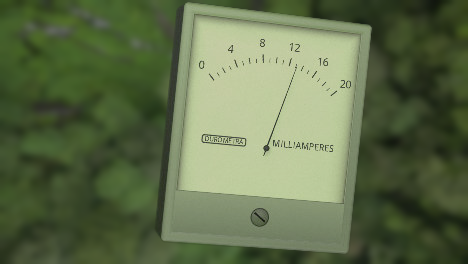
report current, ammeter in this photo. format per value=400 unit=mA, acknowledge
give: value=13 unit=mA
